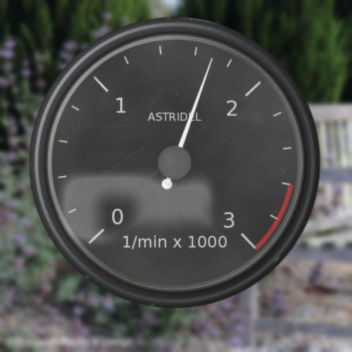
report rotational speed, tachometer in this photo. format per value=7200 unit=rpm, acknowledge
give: value=1700 unit=rpm
